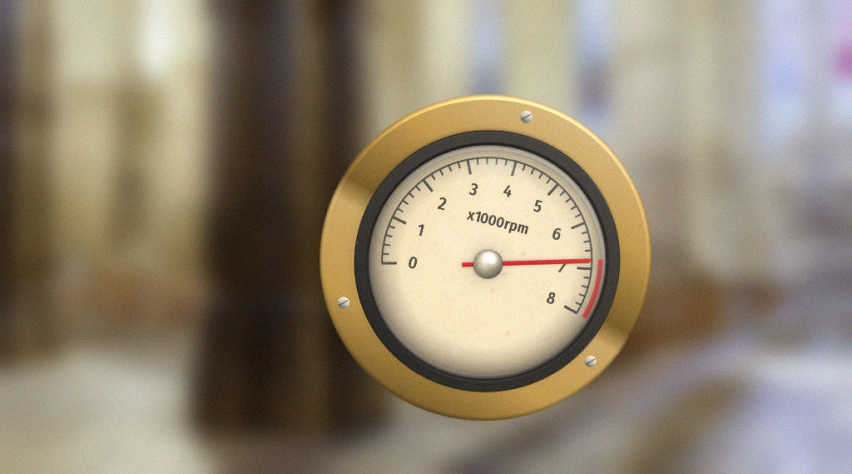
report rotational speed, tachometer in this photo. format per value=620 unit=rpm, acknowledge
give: value=6800 unit=rpm
